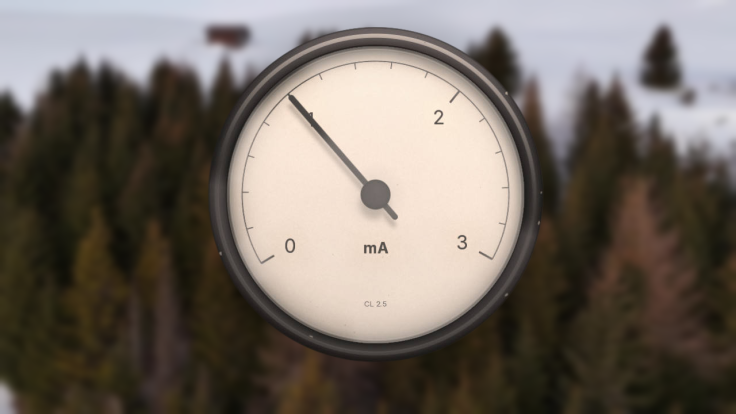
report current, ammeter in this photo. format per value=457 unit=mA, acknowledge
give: value=1 unit=mA
